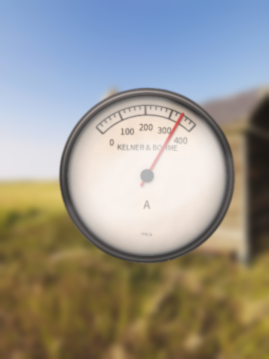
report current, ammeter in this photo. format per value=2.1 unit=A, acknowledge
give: value=340 unit=A
